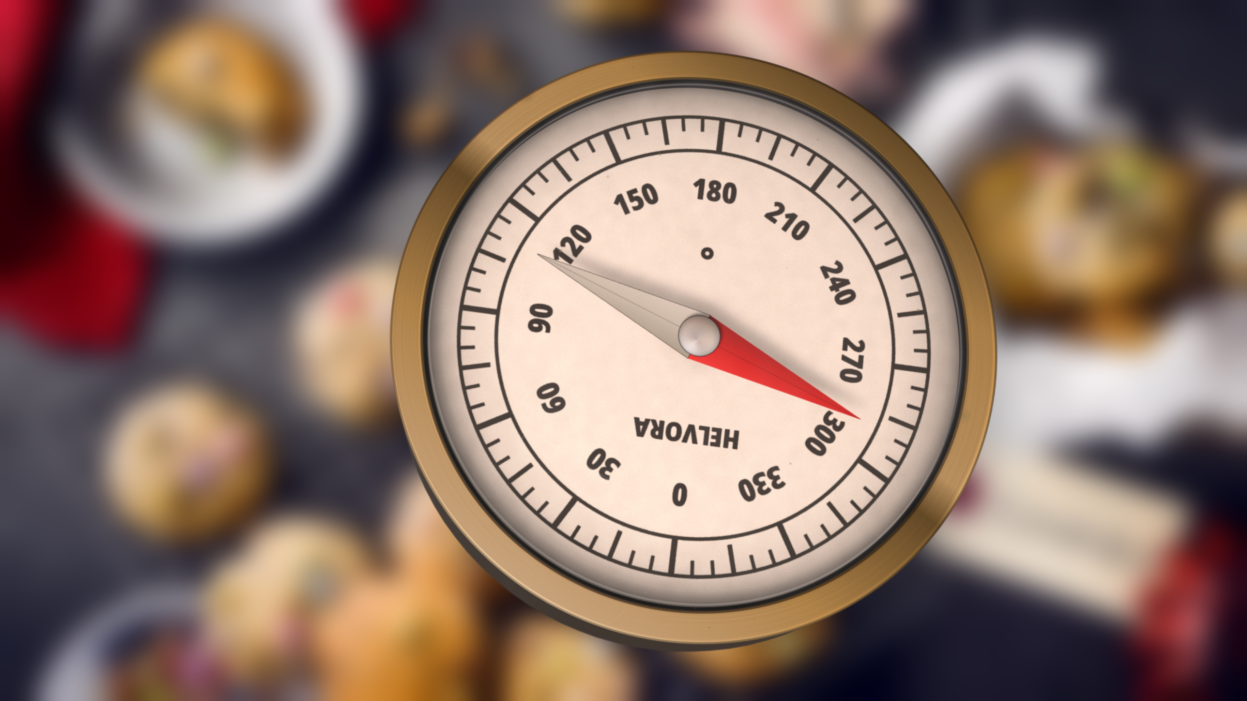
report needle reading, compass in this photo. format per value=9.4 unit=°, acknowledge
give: value=290 unit=°
